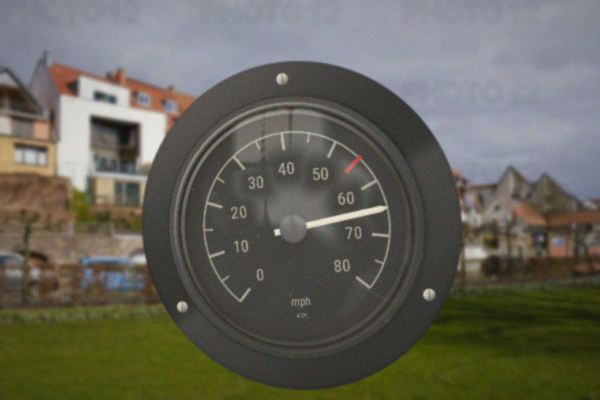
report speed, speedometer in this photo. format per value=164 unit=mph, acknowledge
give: value=65 unit=mph
